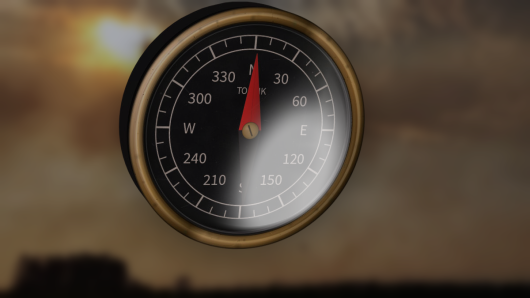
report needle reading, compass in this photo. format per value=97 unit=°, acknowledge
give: value=0 unit=°
